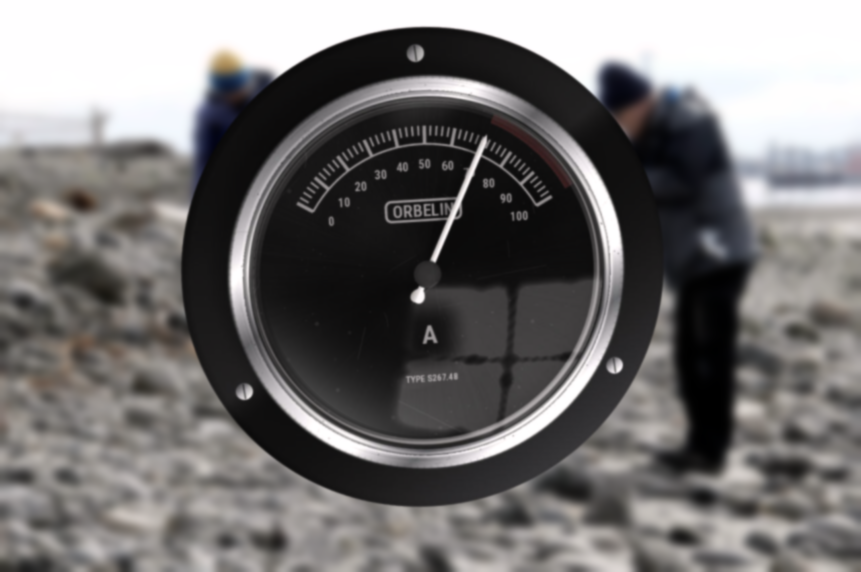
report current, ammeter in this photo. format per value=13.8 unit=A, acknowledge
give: value=70 unit=A
